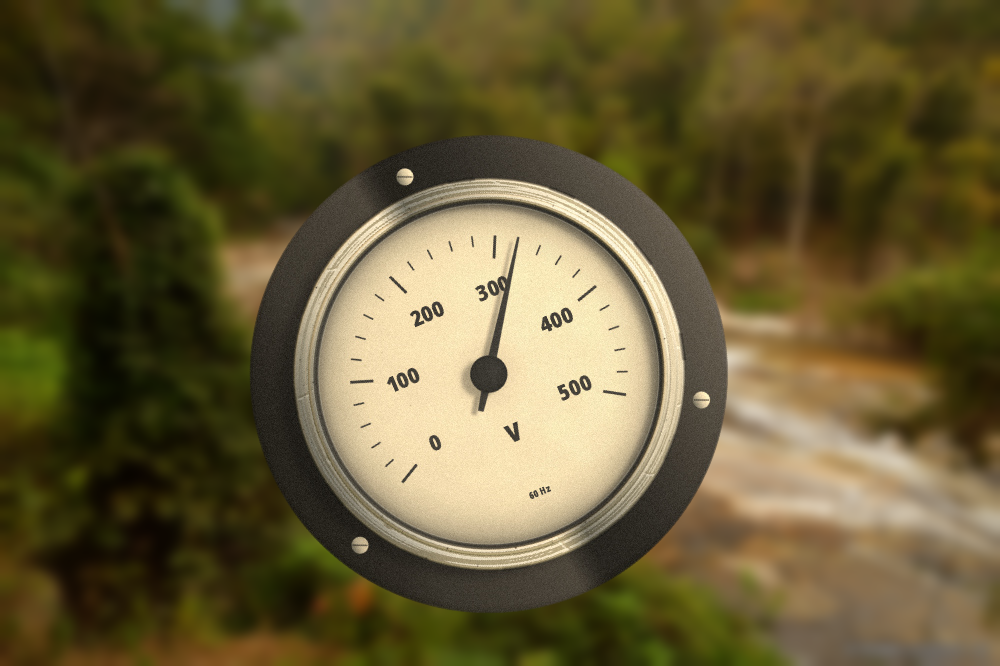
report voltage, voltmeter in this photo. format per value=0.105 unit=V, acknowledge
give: value=320 unit=V
